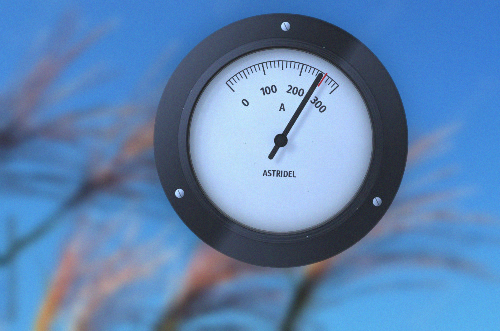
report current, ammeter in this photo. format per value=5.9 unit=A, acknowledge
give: value=250 unit=A
